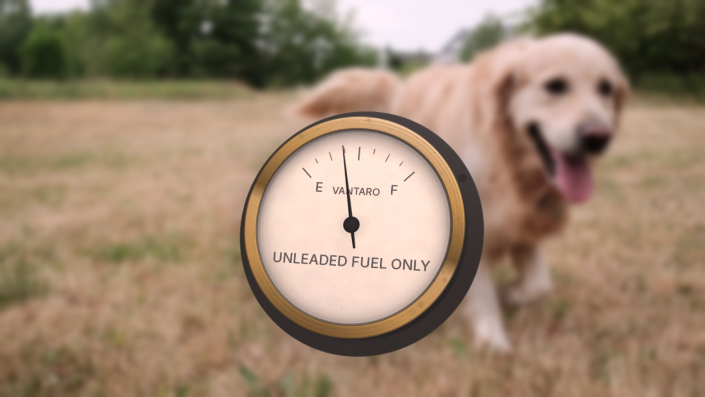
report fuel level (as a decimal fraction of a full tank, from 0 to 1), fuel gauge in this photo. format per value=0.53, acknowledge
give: value=0.375
